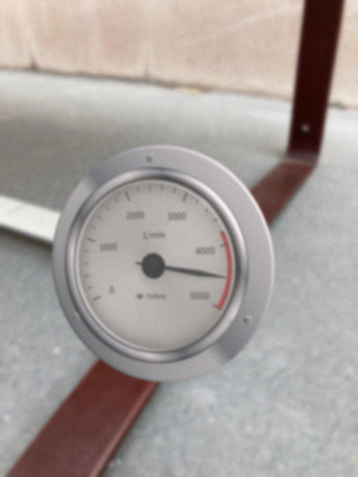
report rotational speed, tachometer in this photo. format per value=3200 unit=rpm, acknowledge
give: value=4500 unit=rpm
